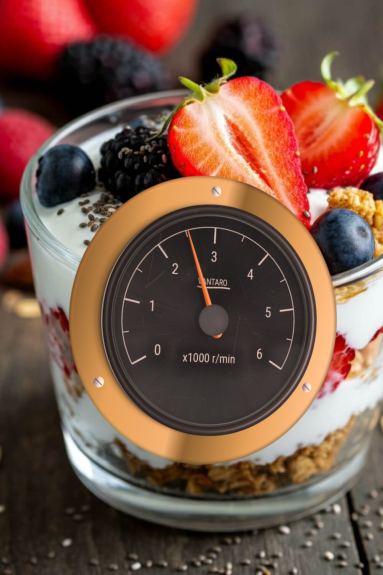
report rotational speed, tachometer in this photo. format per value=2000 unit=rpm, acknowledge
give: value=2500 unit=rpm
